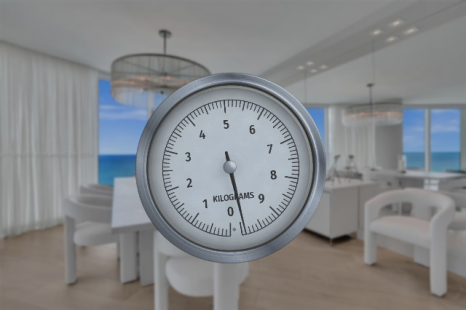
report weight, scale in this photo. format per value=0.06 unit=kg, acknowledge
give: value=9.9 unit=kg
